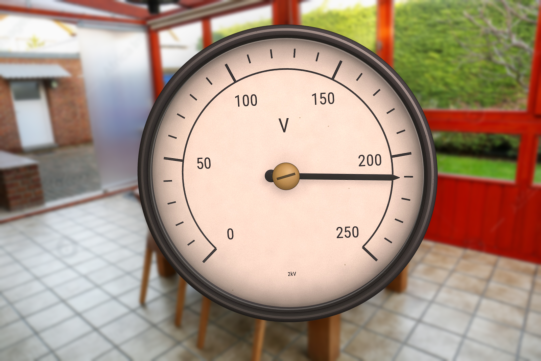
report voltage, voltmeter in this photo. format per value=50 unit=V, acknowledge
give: value=210 unit=V
